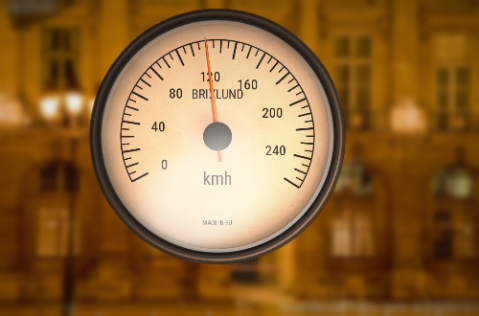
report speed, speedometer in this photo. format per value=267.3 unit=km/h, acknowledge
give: value=120 unit=km/h
